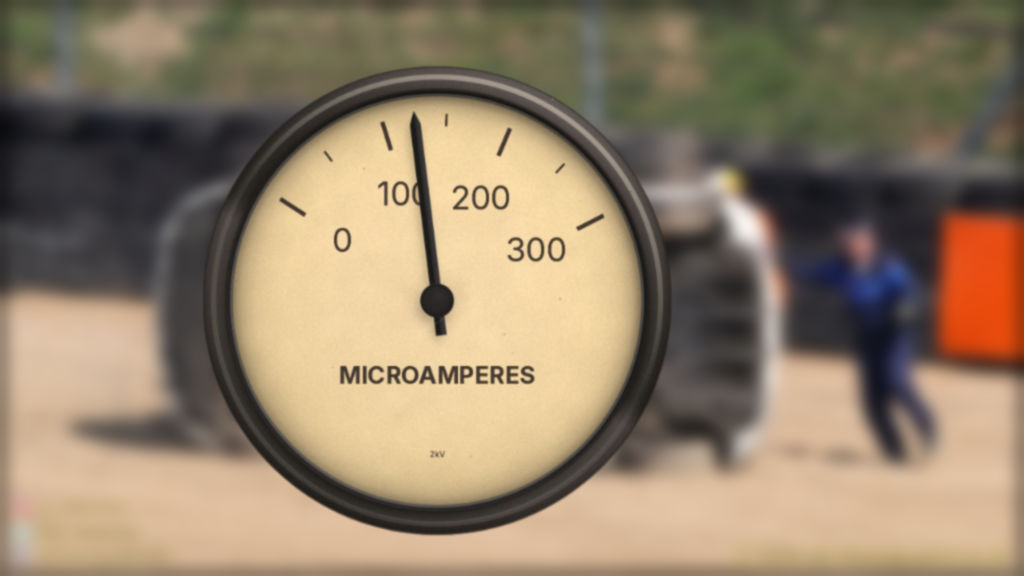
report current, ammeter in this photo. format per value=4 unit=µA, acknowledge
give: value=125 unit=µA
